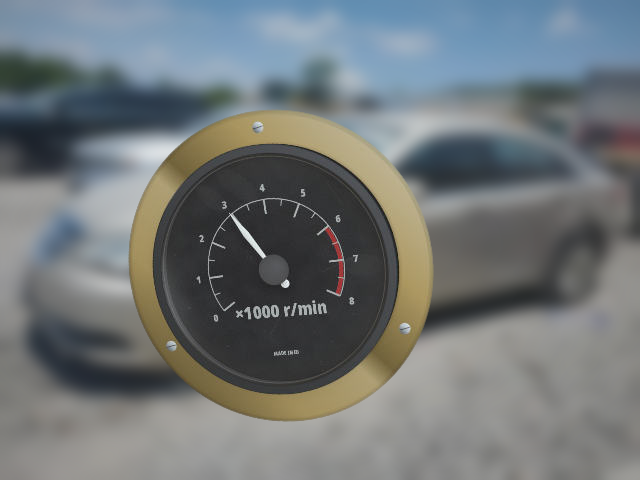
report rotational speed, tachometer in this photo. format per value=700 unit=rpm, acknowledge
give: value=3000 unit=rpm
